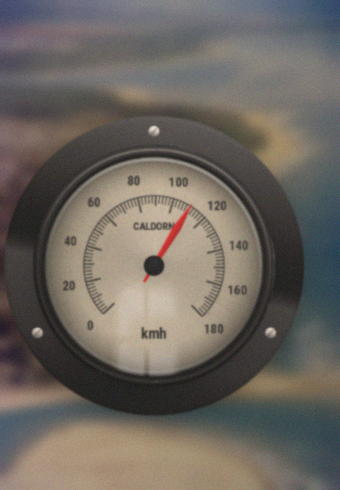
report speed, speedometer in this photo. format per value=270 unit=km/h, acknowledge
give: value=110 unit=km/h
